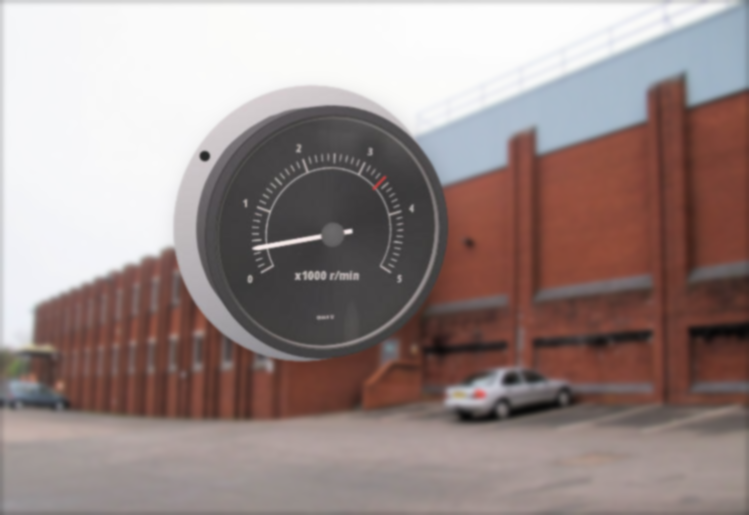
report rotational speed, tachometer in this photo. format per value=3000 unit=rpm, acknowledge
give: value=400 unit=rpm
